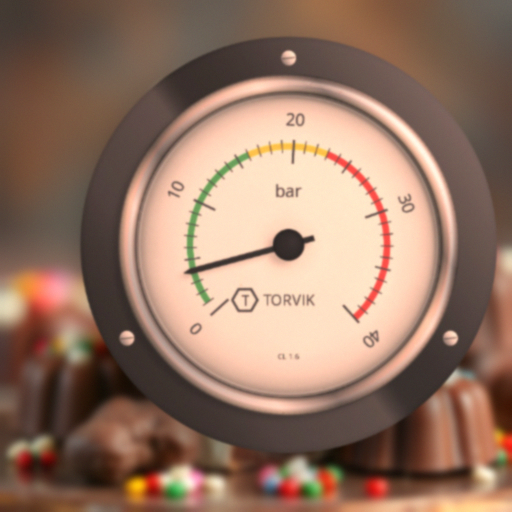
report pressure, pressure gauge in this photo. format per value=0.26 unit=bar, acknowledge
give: value=4 unit=bar
